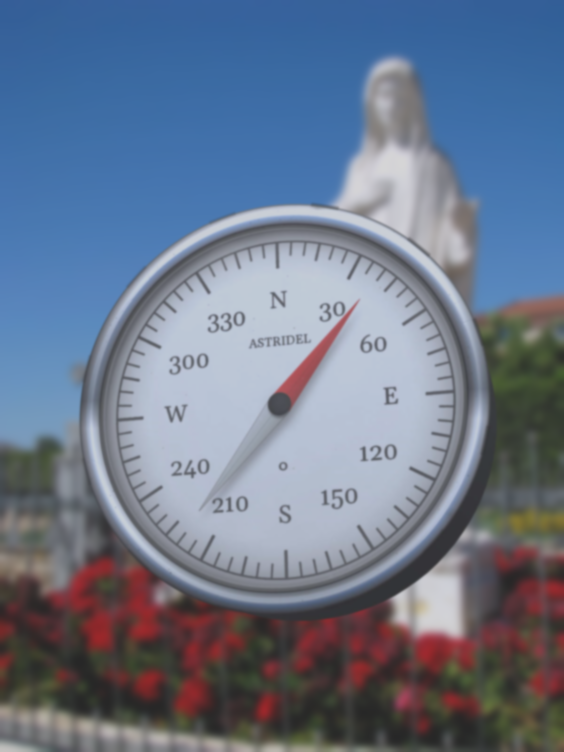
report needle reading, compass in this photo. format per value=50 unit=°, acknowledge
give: value=40 unit=°
